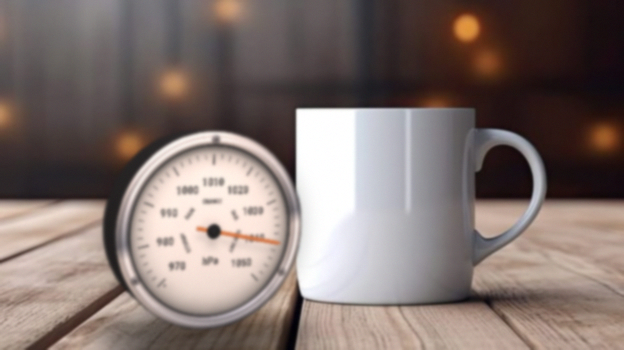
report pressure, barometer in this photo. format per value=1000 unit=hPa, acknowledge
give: value=1040 unit=hPa
